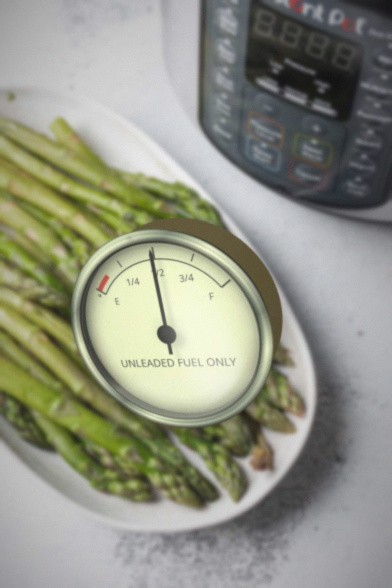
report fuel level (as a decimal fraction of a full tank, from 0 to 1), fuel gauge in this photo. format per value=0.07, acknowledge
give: value=0.5
